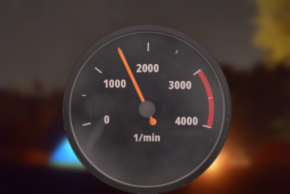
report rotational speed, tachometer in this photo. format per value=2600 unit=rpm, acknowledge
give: value=1500 unit=rpm
